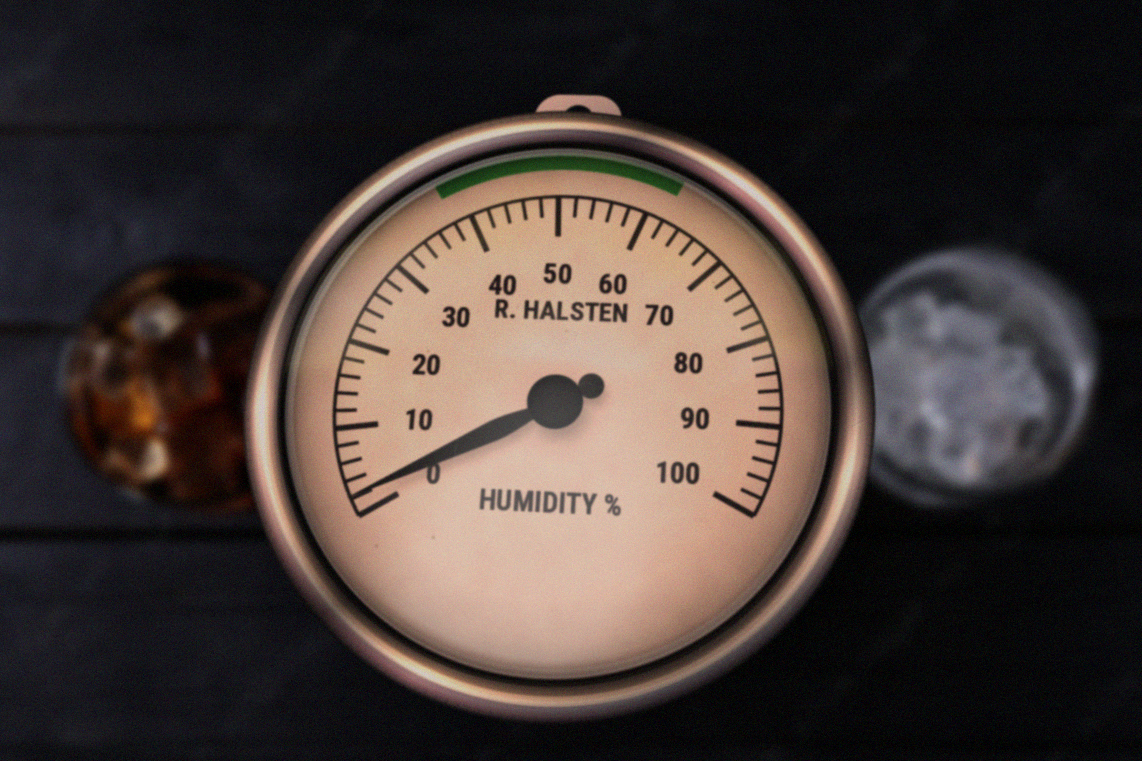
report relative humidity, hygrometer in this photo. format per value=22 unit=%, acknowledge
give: value=2 unit=%
